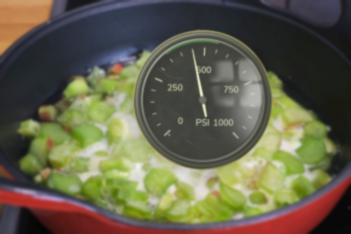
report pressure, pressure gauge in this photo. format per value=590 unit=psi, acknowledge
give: value=450 unit=psi
